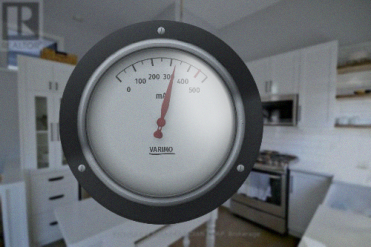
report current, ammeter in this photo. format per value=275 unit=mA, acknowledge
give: value=325 unit=mA
